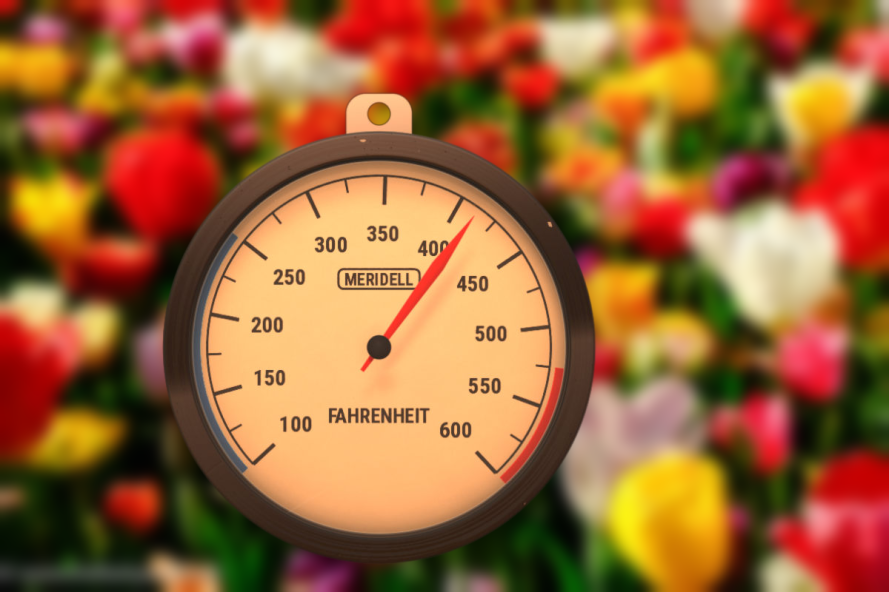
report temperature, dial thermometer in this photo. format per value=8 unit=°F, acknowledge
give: value=412.5 unit=°F
